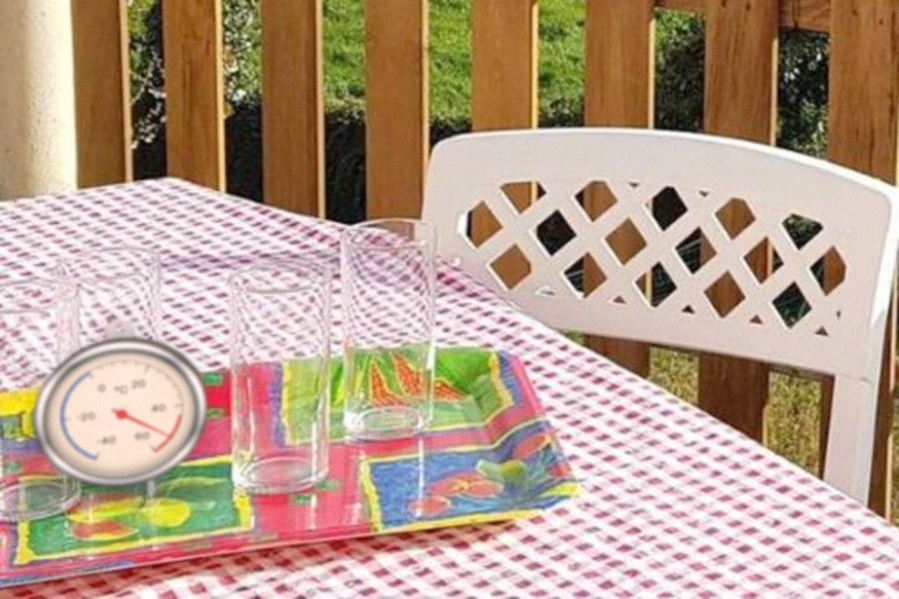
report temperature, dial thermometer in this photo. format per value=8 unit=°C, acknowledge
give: value=52 unit=°C
